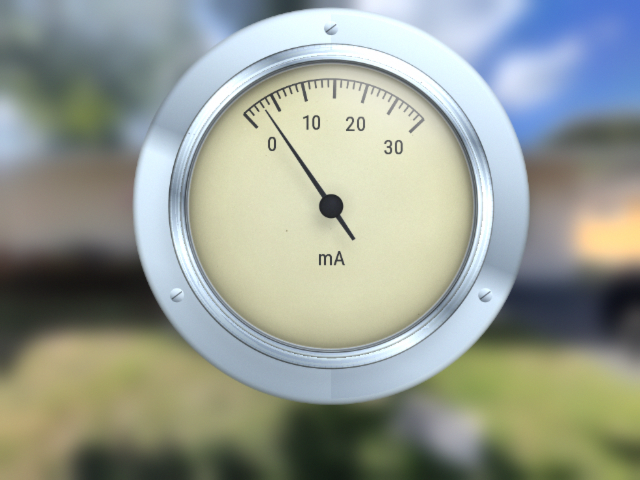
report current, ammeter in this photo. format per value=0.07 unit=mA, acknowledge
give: value=3 unit=mA
